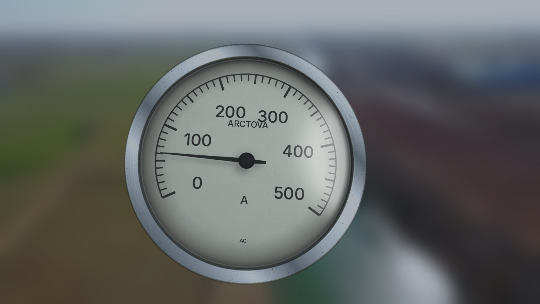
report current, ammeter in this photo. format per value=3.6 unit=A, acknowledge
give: value=60 unit=A
